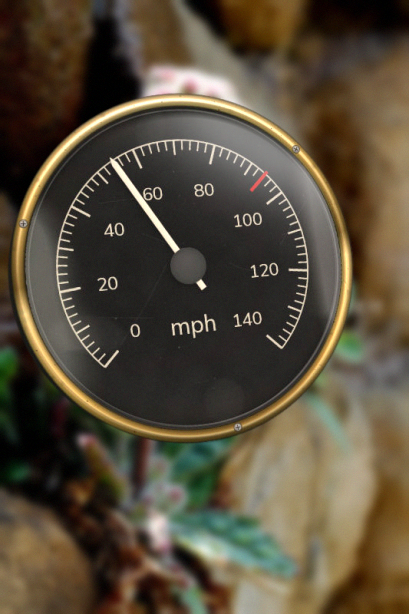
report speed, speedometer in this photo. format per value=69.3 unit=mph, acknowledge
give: value=54 unit=mph
